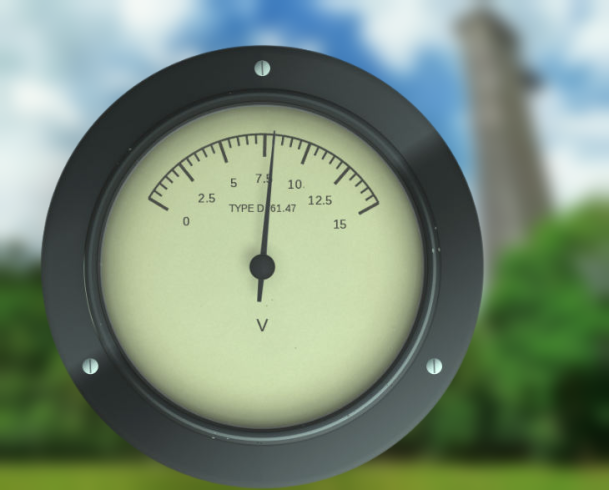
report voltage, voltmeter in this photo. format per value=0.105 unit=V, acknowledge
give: value=8 unit=V
